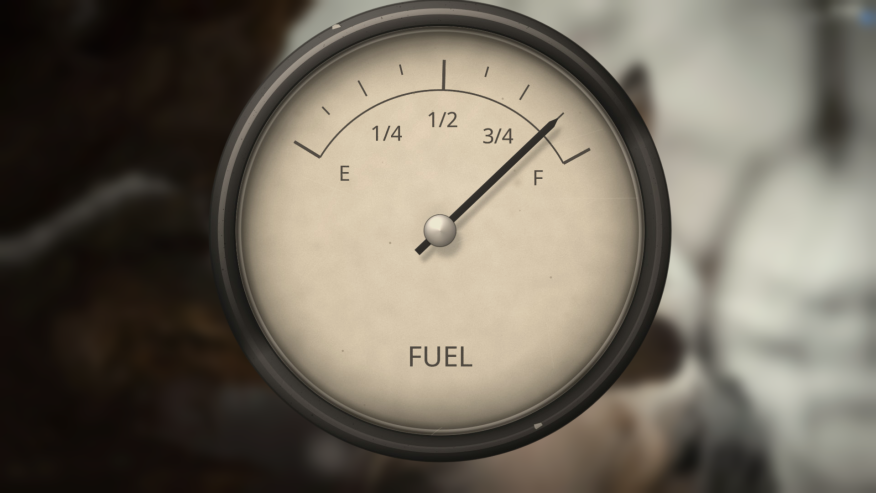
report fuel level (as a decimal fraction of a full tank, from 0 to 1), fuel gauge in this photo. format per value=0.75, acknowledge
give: value=0.875
